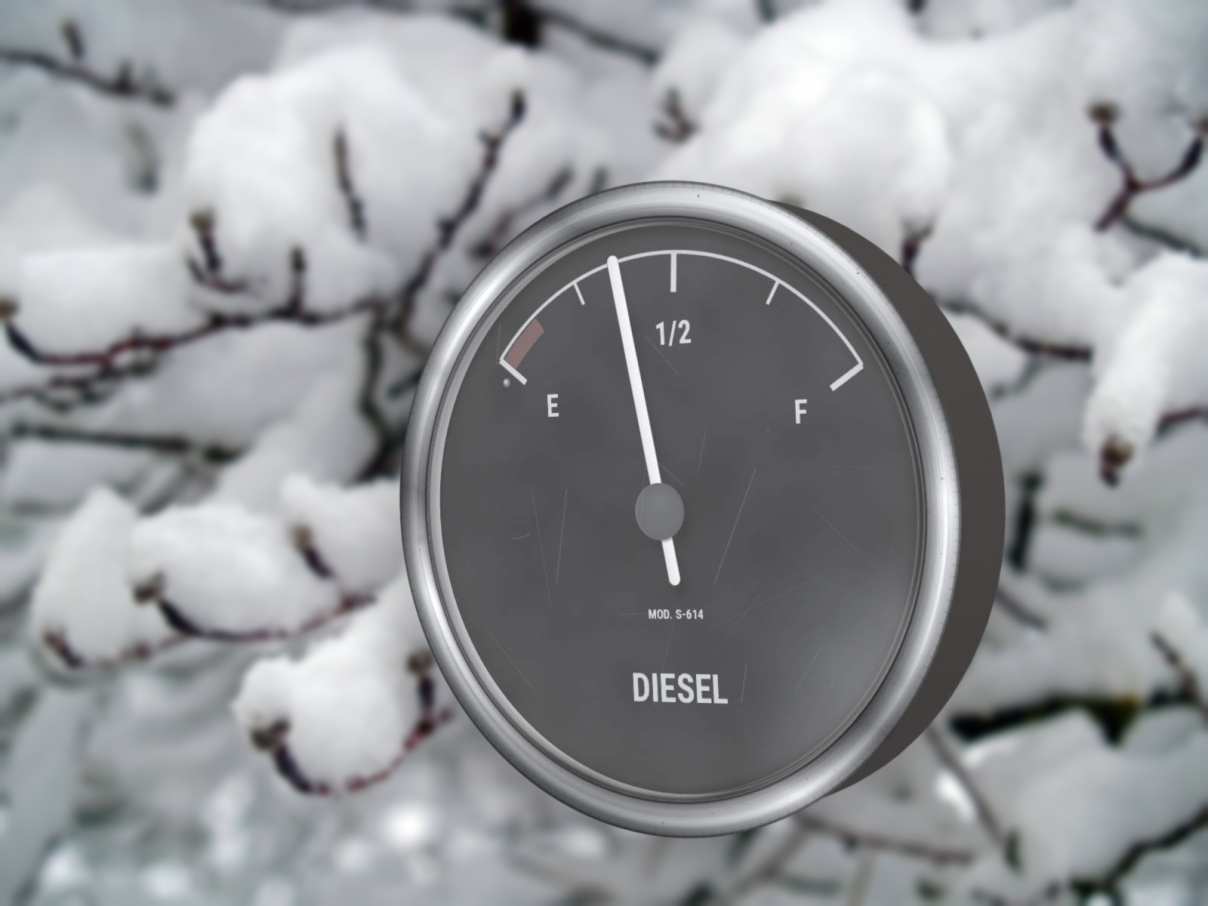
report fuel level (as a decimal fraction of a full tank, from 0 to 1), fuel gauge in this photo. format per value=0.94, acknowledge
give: value=0.375
